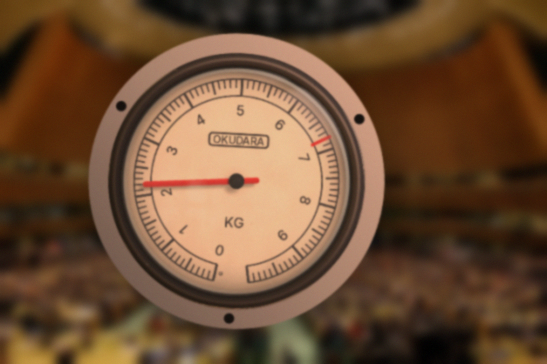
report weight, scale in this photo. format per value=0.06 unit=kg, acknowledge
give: value=2.2 unit=kg
